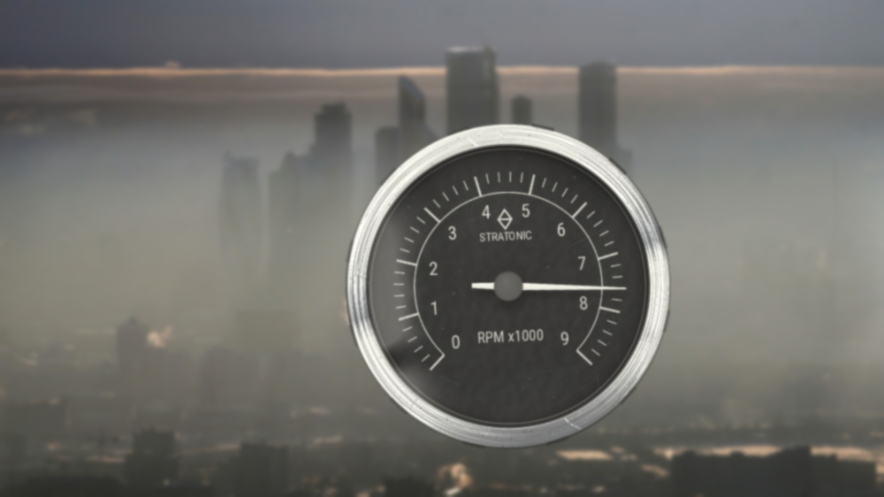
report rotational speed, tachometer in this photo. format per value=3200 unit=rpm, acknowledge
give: value=7600 unit=rpm
